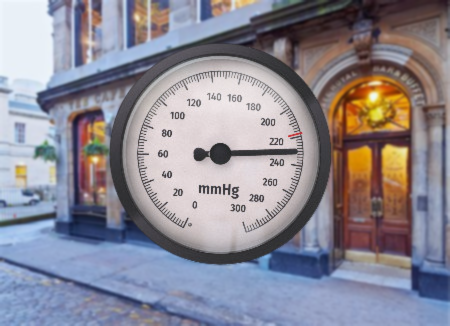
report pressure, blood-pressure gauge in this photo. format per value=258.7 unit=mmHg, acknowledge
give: value=230 unit=mmHg
